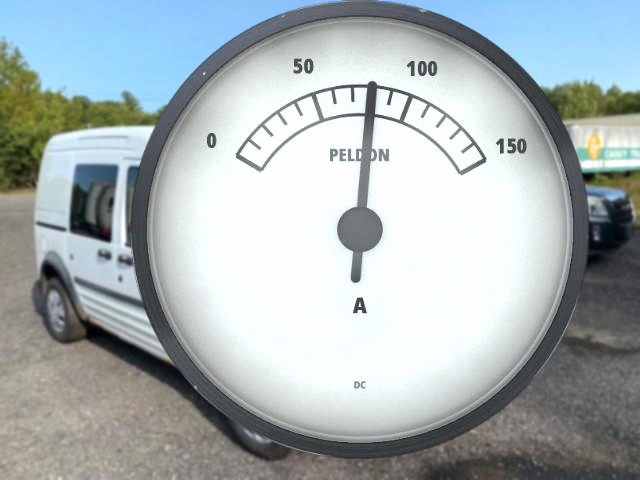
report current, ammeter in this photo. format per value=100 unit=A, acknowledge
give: value=80 unit=A
